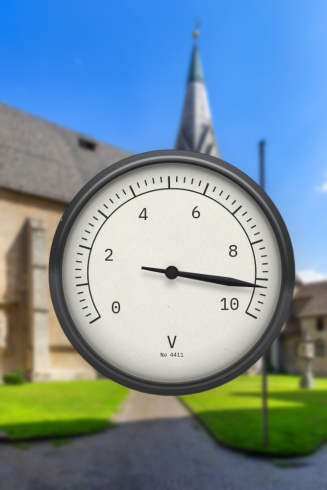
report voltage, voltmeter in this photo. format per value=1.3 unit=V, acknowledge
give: value=9.2 unit=V
